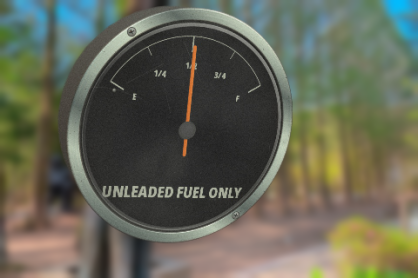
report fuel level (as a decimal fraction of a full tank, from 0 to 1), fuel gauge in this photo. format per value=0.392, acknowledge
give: value=0.5
